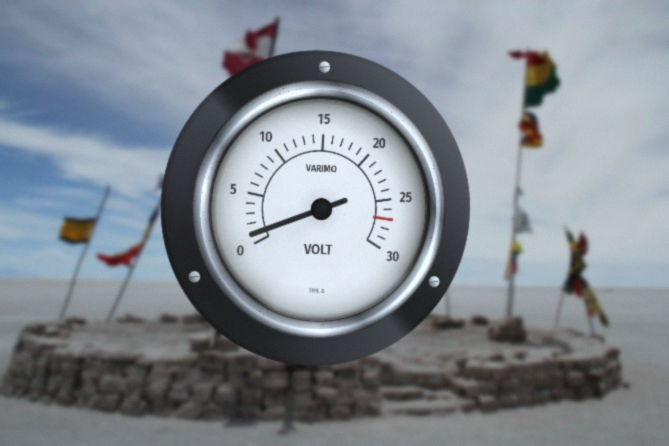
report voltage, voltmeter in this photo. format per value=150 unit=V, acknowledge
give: value=1 unit=V
